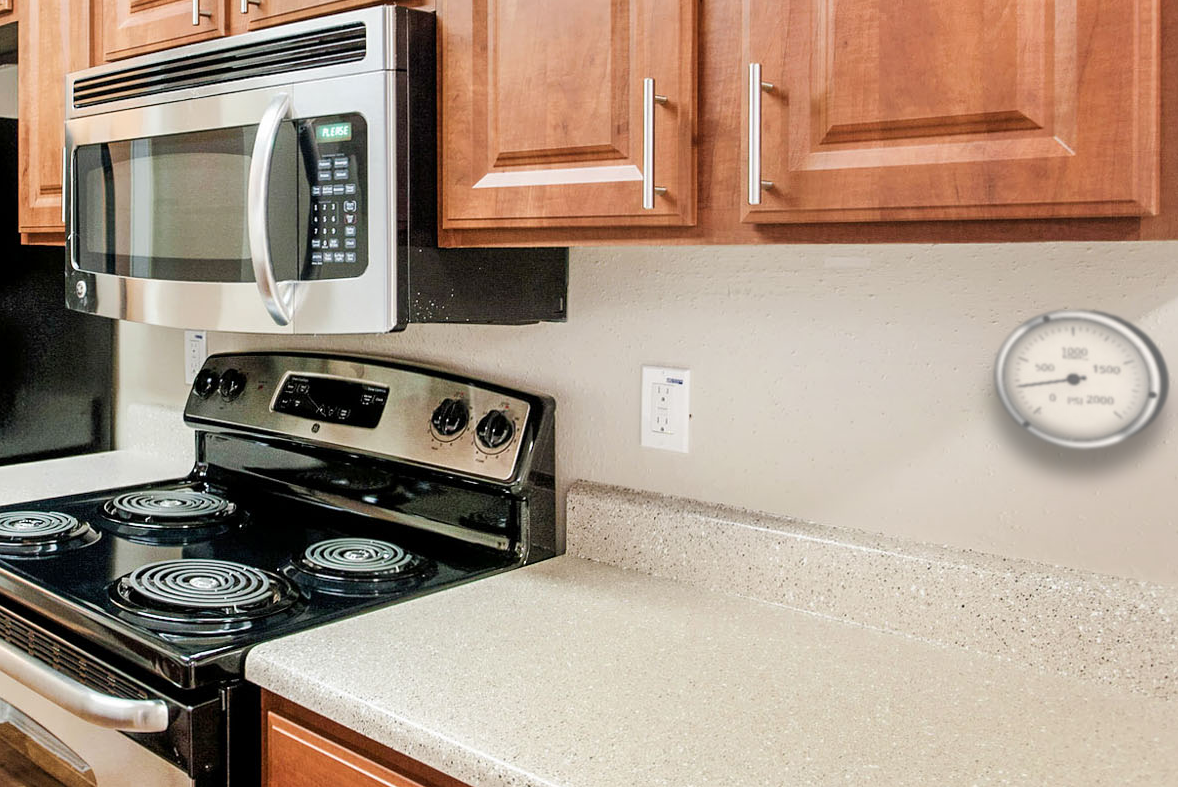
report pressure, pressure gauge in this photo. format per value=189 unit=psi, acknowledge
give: value=250 unit=psi
